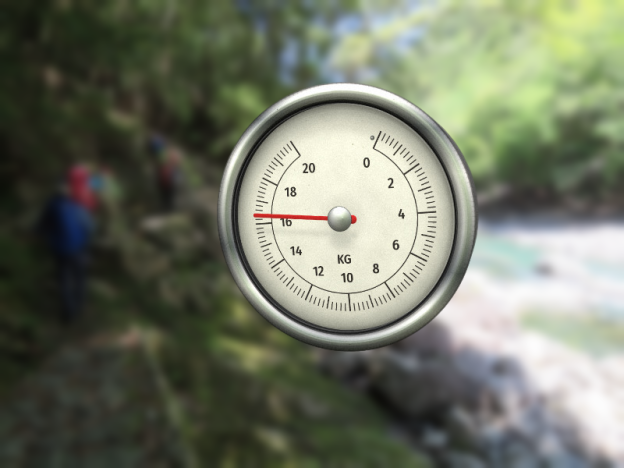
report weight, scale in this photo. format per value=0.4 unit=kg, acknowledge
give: value=16.4 unit=kg
